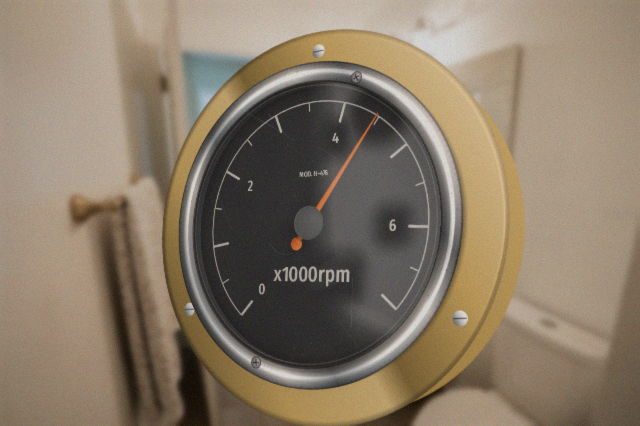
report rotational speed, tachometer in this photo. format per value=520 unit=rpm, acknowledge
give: value=4500 unit=rpm
